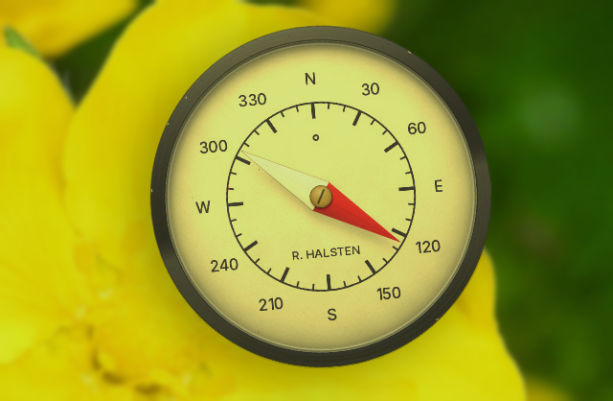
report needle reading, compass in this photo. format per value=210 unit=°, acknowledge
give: value=125 unit=°
